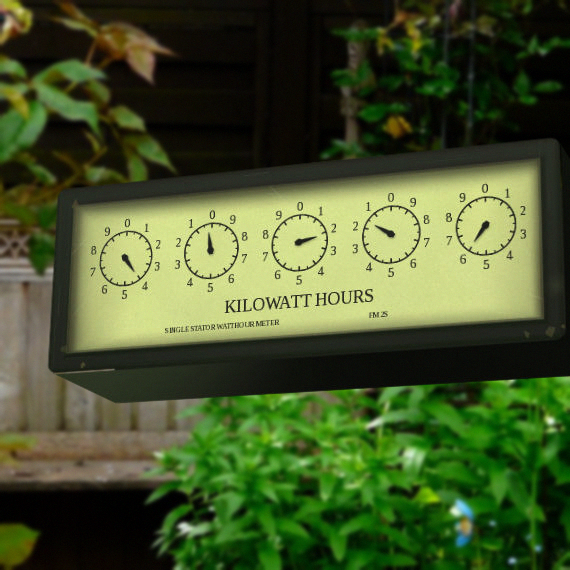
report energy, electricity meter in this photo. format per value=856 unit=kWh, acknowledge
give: value=40216 unit=kWh
